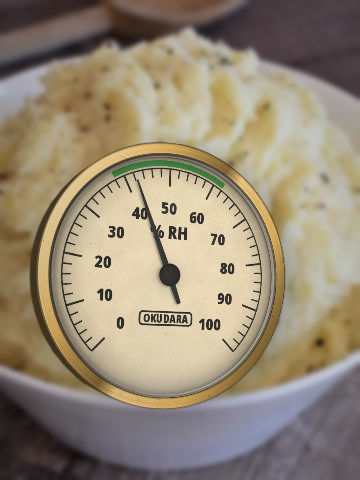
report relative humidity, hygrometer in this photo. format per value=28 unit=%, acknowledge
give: value=42 unit=%
